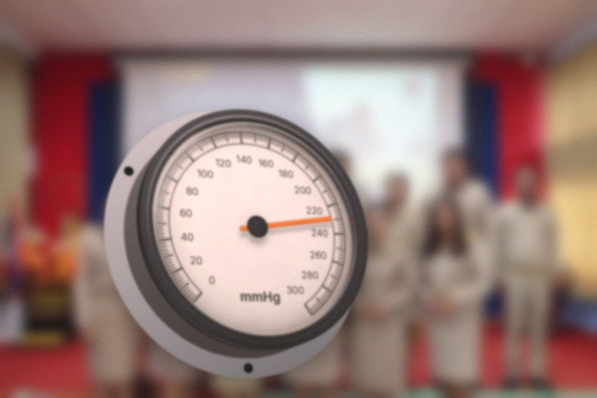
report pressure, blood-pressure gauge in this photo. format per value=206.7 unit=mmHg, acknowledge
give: value=230 unit=mmHg
